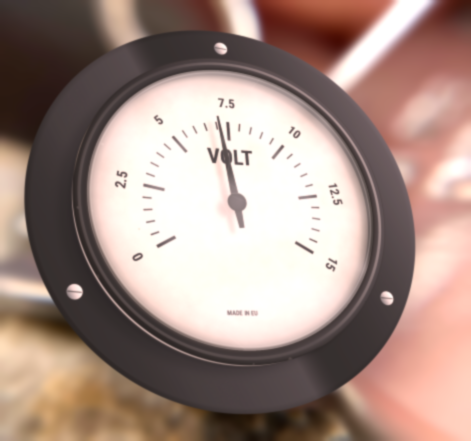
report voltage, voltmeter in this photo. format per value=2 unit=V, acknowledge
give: value=7 unit=V
